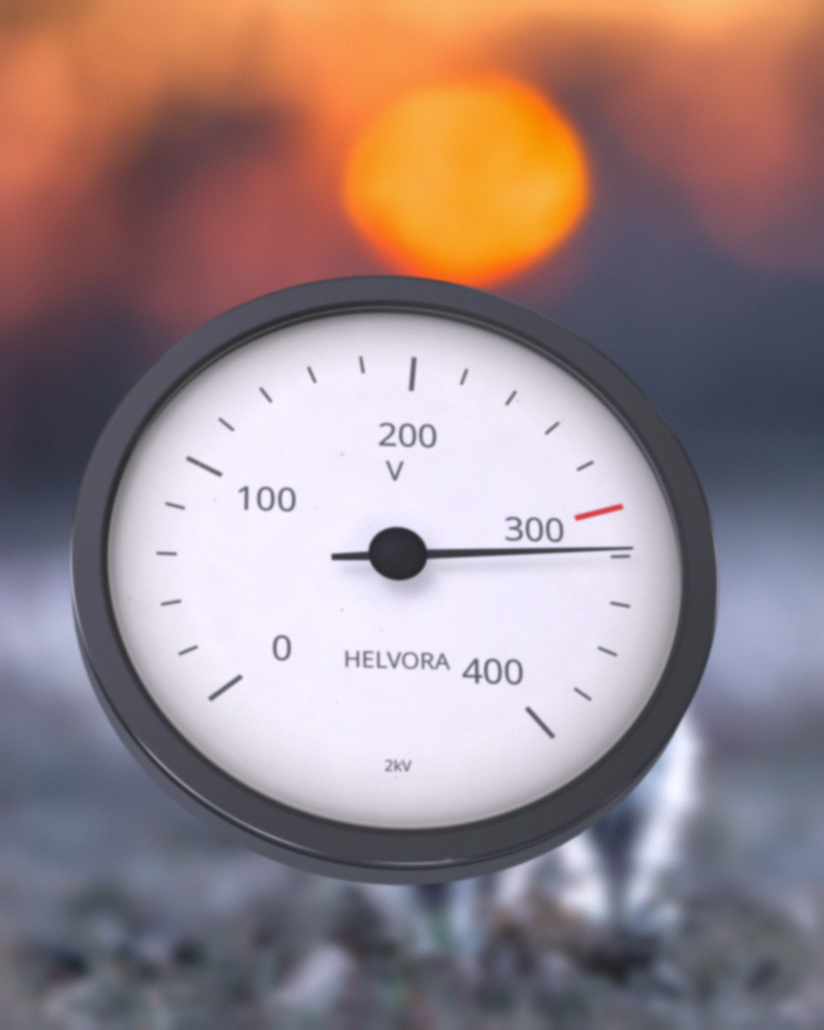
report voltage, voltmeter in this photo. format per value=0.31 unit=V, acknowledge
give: value=320 unit=V
